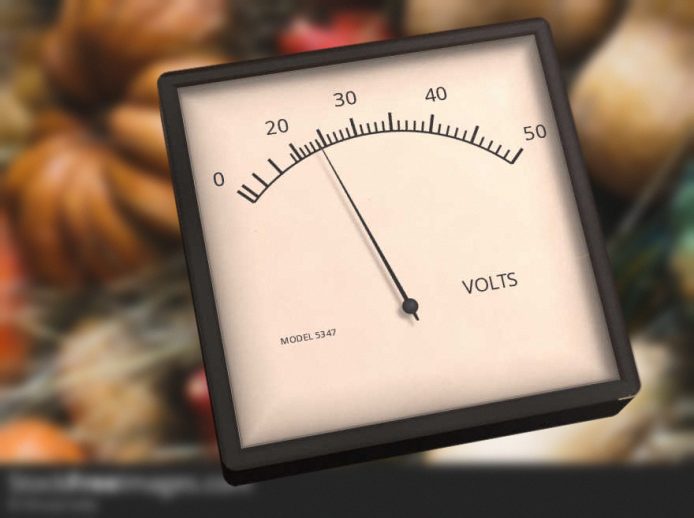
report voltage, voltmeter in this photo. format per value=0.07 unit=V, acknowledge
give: value=24 unit=V
